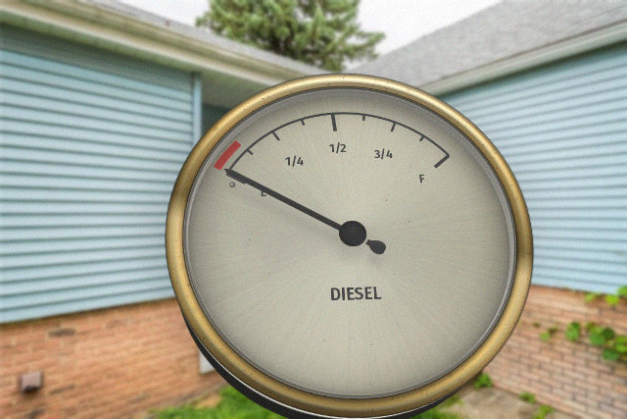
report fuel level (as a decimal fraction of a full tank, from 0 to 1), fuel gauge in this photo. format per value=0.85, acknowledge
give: value=0
